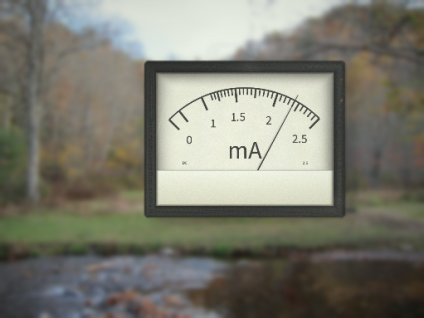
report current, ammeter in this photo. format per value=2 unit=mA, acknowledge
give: value=2.2 unit=mA
